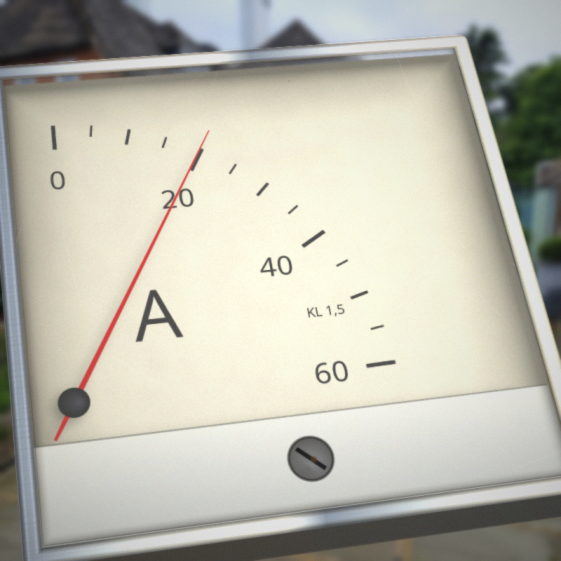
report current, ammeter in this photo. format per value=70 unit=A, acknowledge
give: value=20 unit=A
